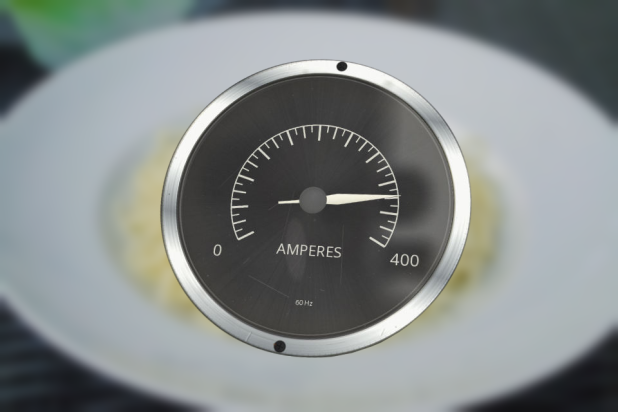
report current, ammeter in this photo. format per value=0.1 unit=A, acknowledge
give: value=340 unit=A
